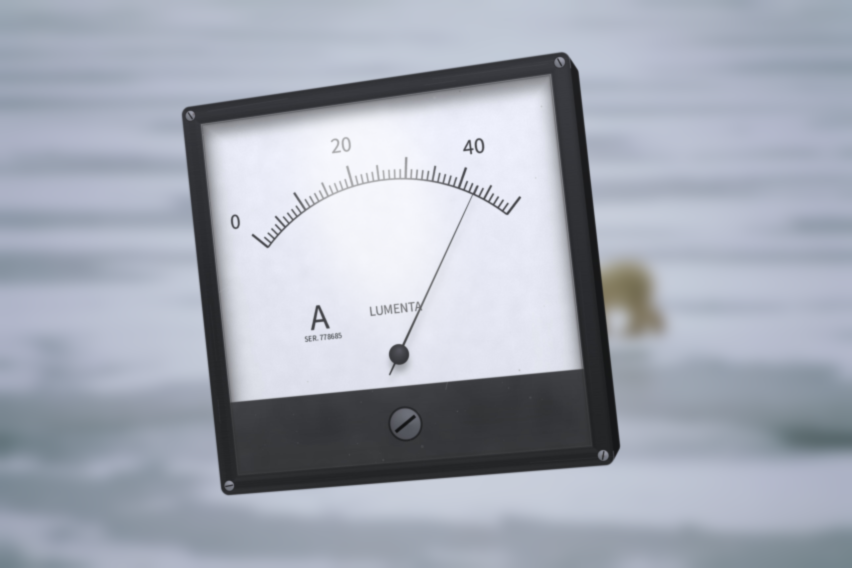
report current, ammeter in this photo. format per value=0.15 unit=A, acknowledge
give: value=43 unit=A
